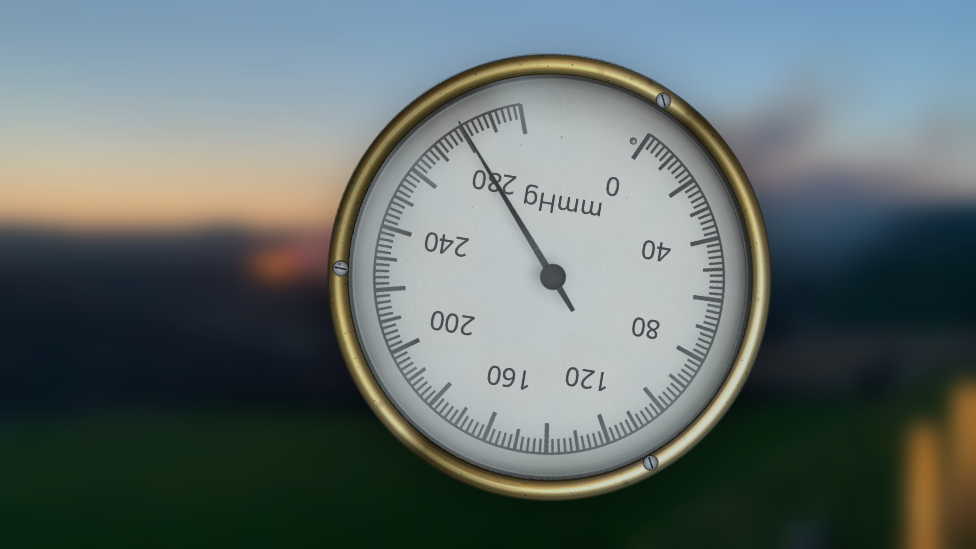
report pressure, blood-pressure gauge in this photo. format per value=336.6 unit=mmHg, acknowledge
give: value=280 unit=mmHg
